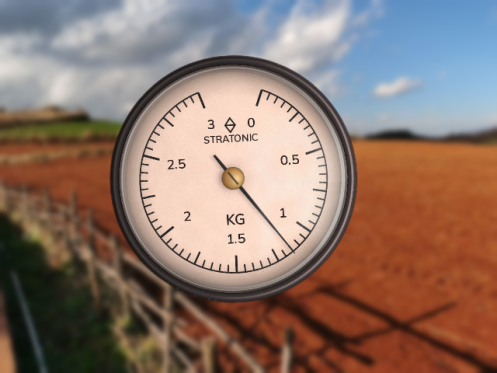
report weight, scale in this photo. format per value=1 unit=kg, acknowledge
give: value=1.15 unit=kg
